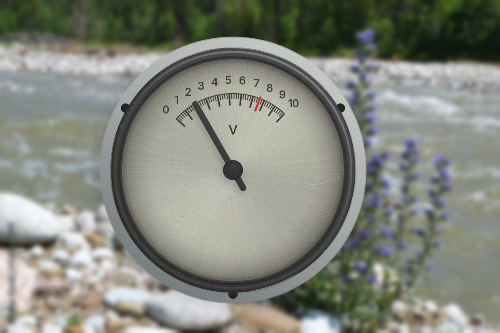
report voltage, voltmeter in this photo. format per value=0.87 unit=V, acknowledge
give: value=2 unit=V
